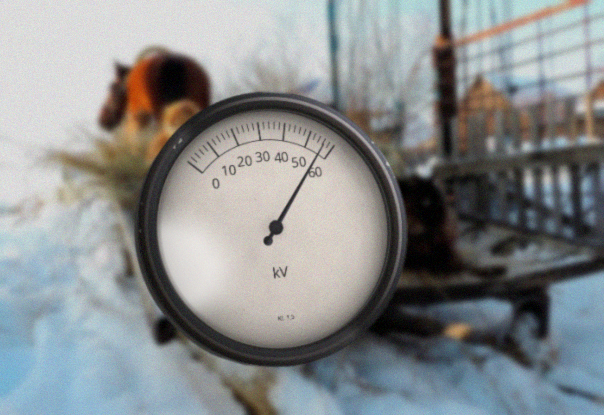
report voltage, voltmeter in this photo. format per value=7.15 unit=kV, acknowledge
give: value=56 unit=kV
